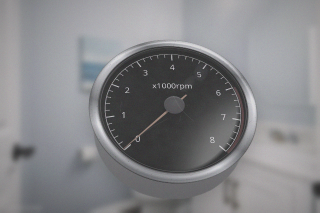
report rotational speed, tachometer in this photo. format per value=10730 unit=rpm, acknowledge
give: value=0 unit=rpm
